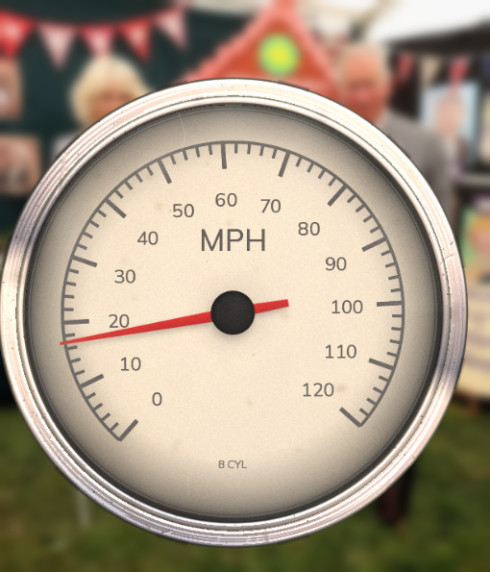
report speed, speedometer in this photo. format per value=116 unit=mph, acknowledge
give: value=17 unit=mph
